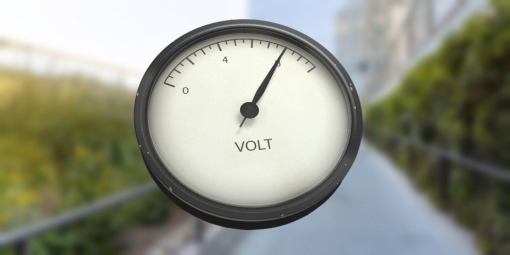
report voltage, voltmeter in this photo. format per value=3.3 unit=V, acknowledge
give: value=8 unit=V
